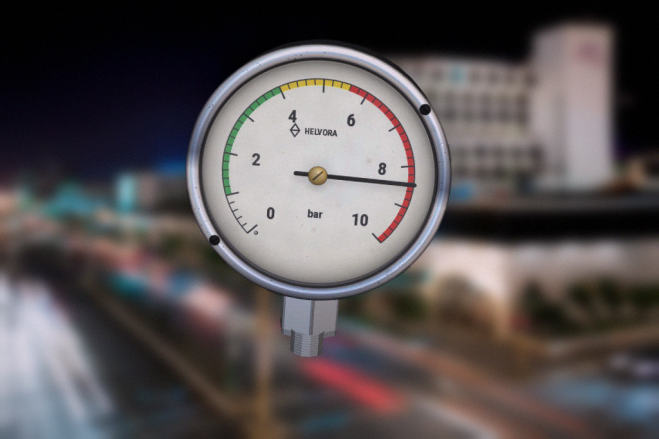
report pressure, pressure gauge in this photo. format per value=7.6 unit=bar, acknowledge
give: value=8.4 unit=bar
